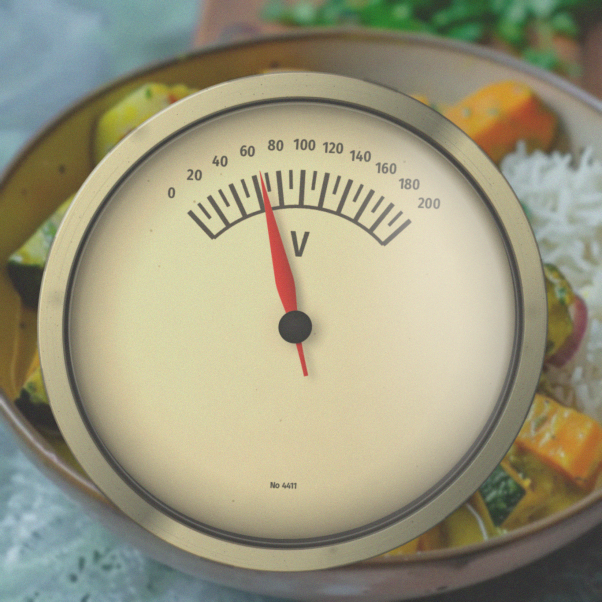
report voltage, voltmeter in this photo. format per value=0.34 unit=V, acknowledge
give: value=65 unit=V
